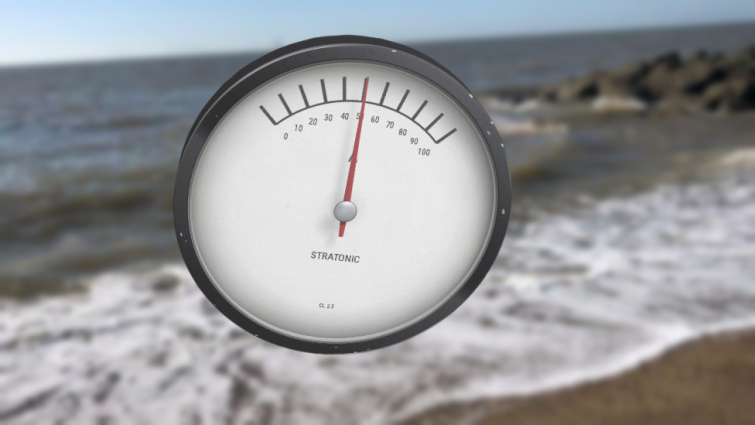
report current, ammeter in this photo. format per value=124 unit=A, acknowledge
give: value=50 unit=A
